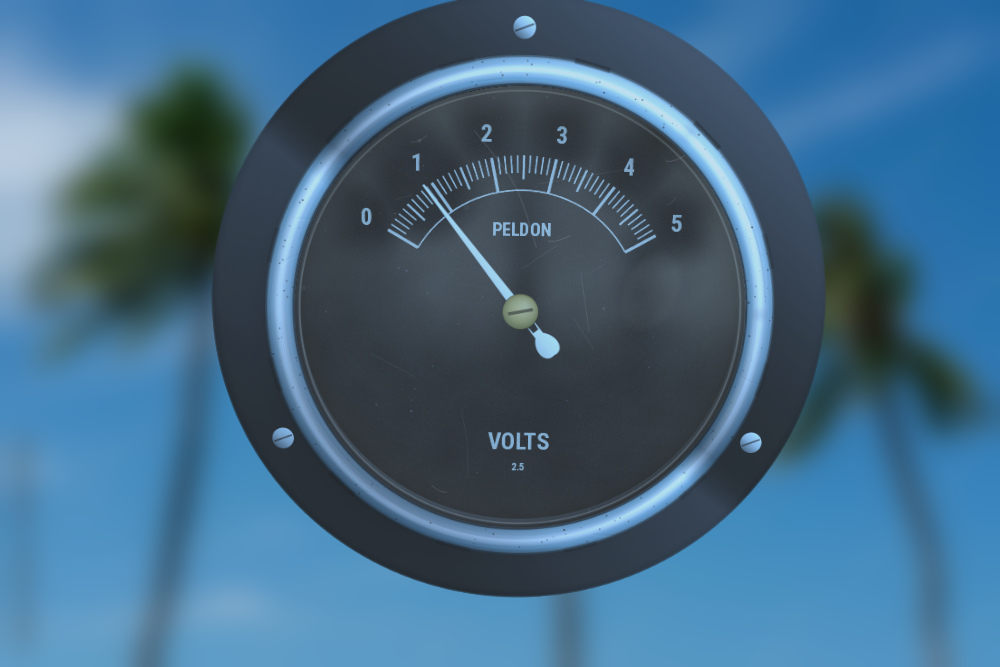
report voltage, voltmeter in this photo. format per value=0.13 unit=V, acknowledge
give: value=0.9 unit=V
